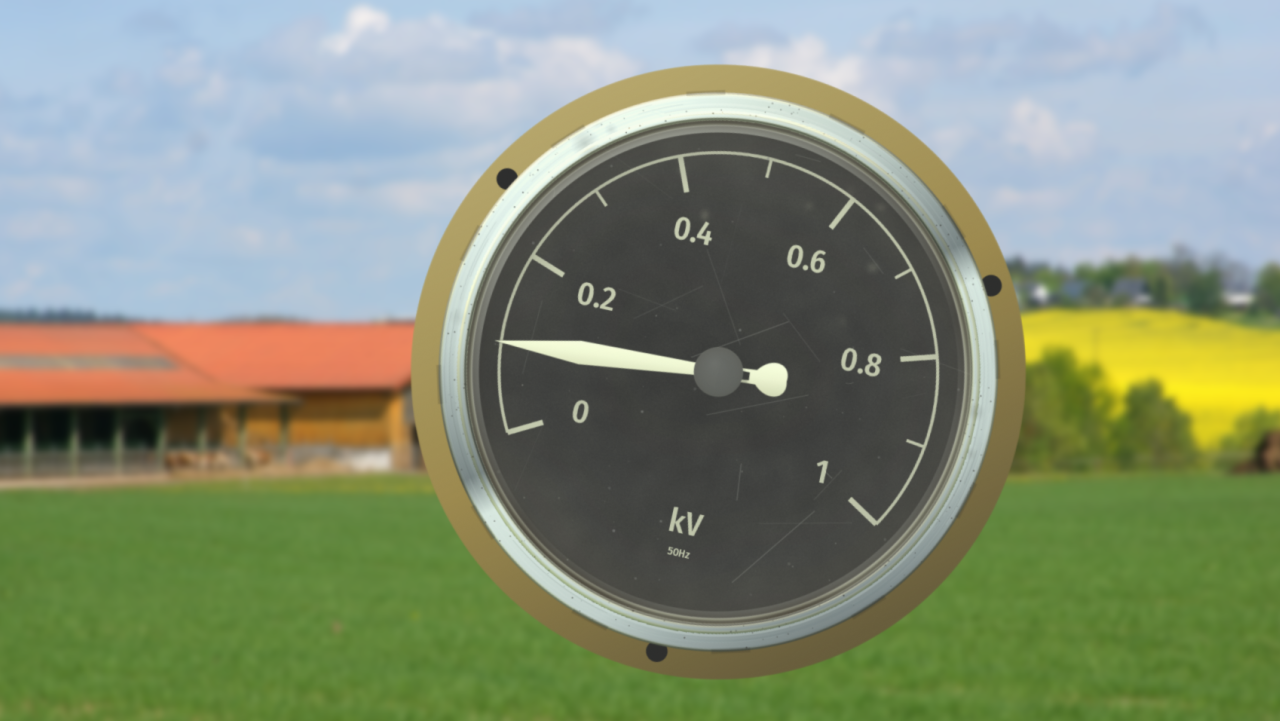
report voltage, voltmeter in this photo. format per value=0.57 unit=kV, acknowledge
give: value=0.1 unit=kV
